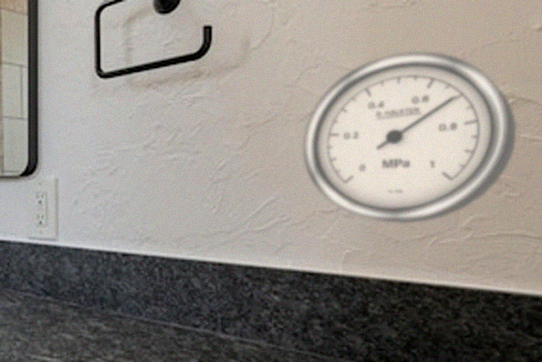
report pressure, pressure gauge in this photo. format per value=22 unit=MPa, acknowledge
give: value=0.7 unit=MPa
